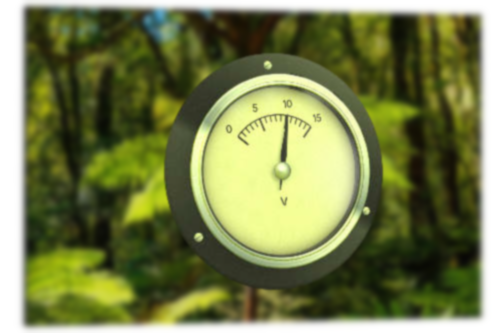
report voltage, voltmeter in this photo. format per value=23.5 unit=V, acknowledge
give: value=10 unit=V
